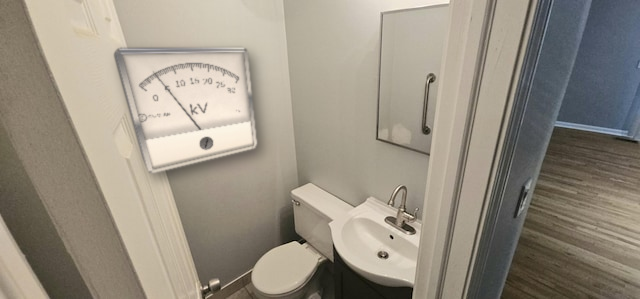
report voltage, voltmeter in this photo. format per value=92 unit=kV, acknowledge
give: value=5 unit=kV
